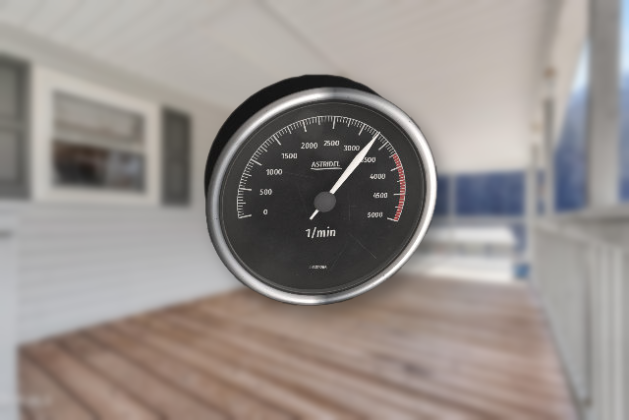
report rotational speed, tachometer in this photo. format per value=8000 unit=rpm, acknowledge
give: value=3250 unit=rpm
